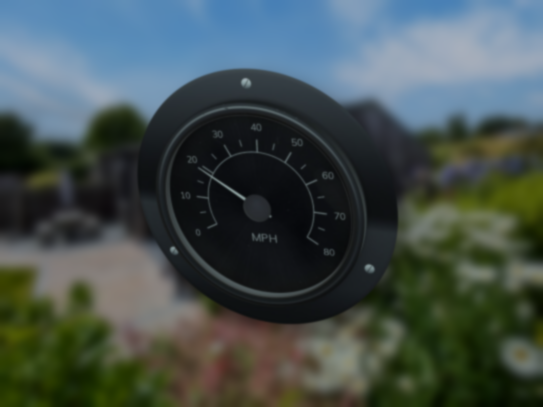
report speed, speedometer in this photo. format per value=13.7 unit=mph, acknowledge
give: value=20 unit=mph
